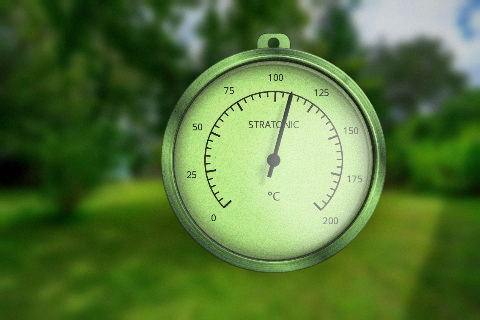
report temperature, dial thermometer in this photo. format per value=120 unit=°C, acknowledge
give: value=110 unit=°C
